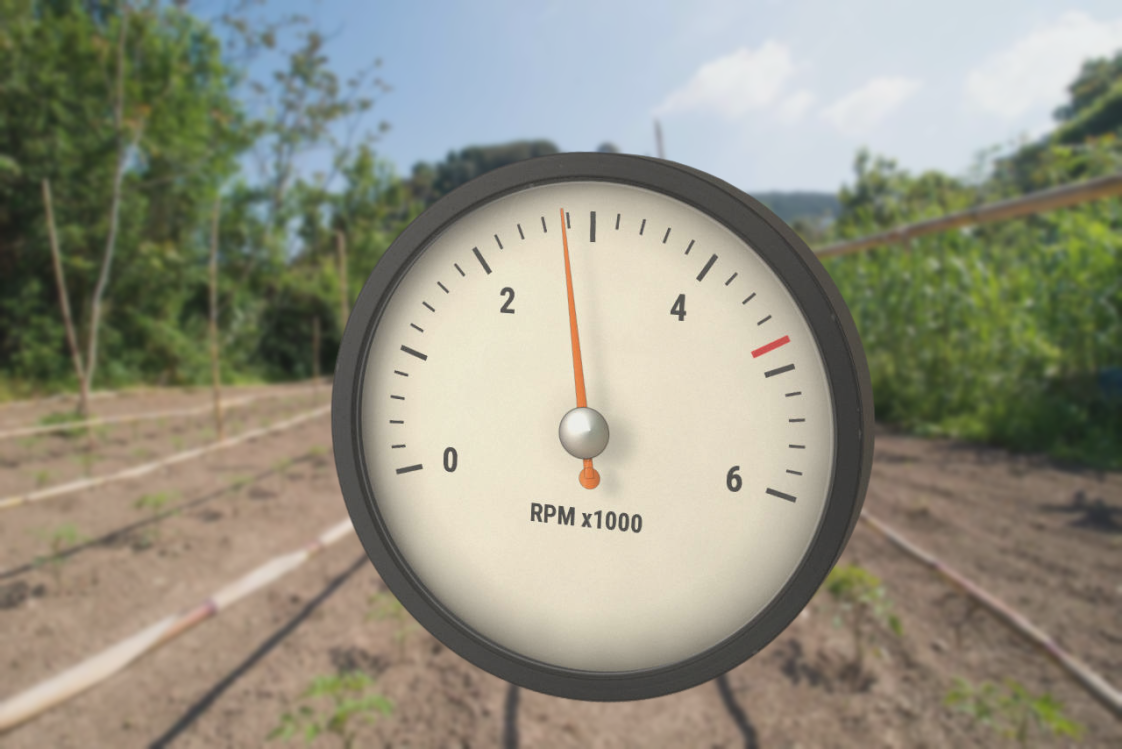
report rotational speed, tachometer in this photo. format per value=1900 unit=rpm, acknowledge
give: value=2800 unit=rpm
